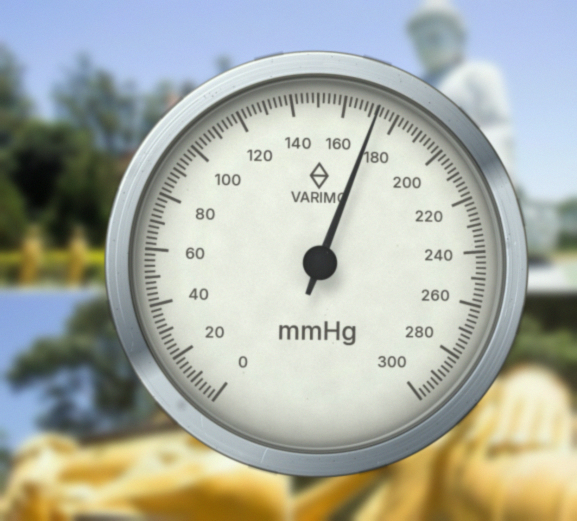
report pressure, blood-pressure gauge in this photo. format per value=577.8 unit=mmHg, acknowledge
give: value=172 unit=mmHg
